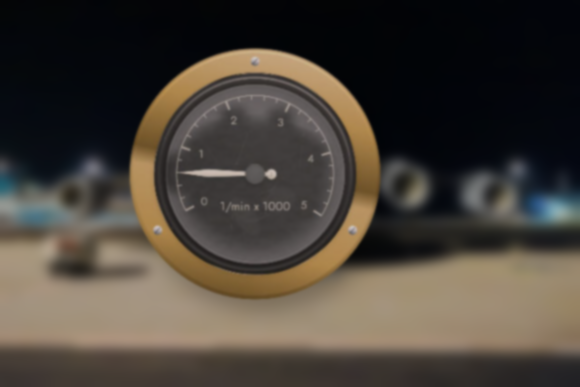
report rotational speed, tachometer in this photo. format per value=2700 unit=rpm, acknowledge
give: value=600 unit=rpm
